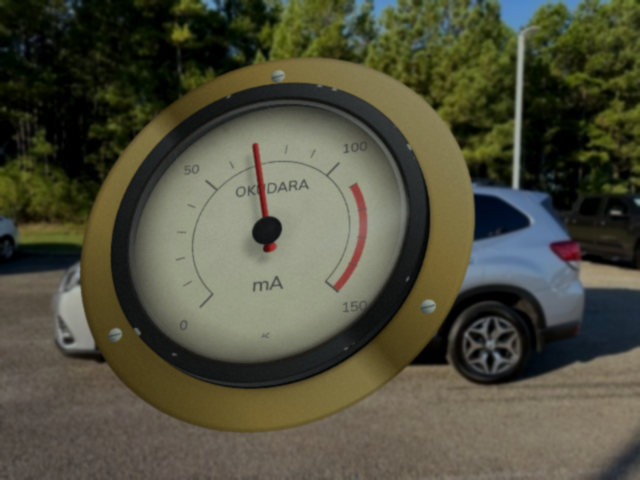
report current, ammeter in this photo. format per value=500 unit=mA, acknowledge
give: value=70 unit=mA
